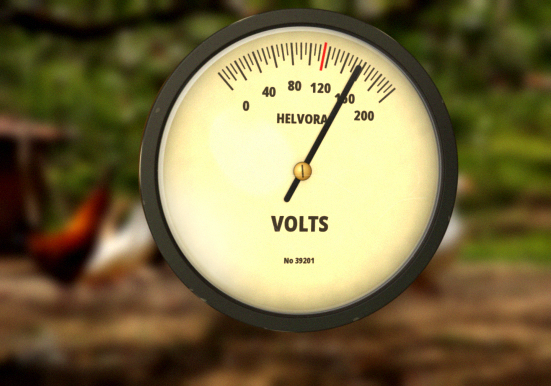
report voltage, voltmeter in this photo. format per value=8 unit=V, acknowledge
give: value=155 unit=V
